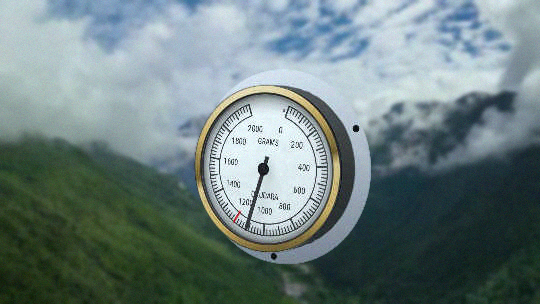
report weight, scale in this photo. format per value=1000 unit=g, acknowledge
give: value=1100 unit=g
